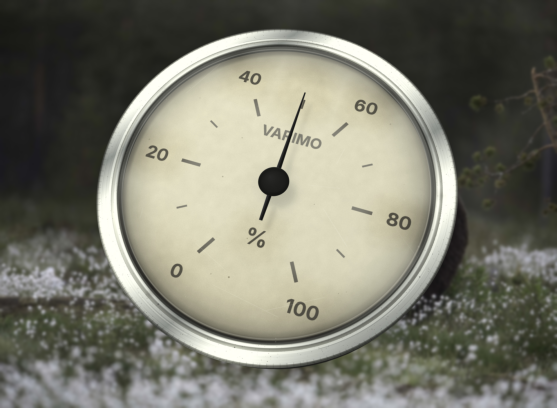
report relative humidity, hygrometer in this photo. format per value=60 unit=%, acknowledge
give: value=50 unit=%
